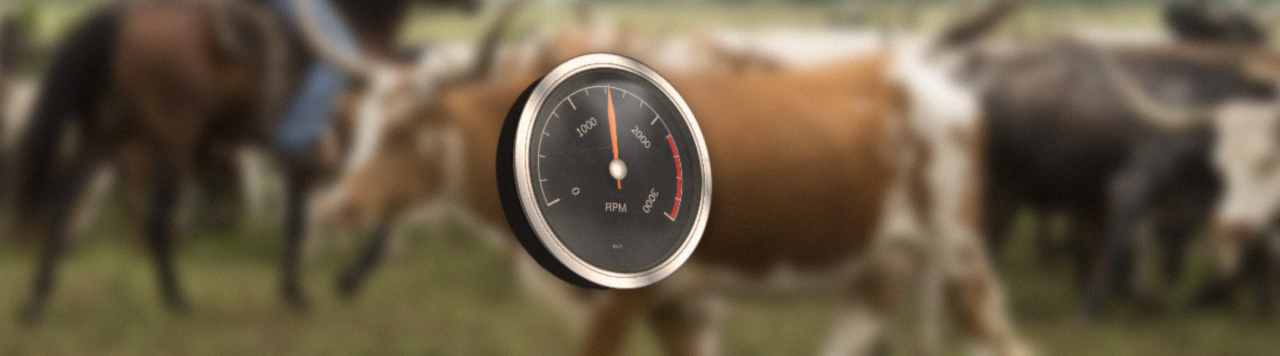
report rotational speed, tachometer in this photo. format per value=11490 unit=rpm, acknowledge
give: value=1400 unit=rpm
